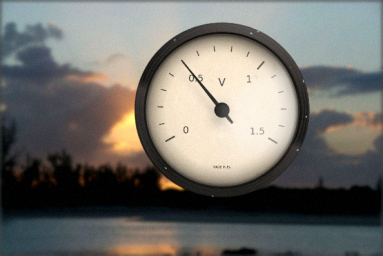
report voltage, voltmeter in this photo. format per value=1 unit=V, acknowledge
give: value=0.5 unit=V
